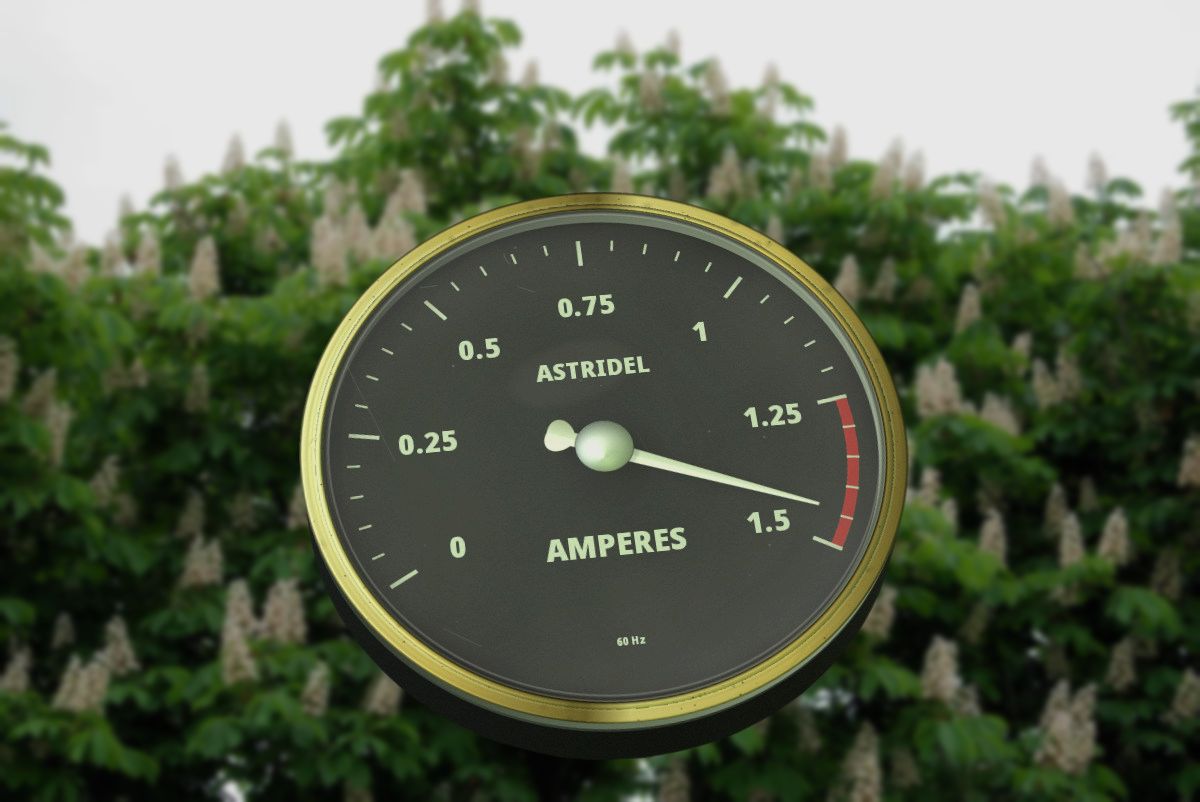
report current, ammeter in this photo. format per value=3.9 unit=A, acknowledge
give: value=1.45 unit=A
